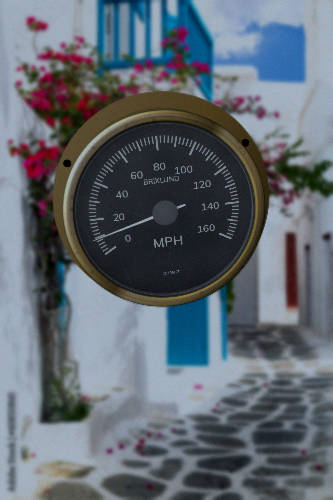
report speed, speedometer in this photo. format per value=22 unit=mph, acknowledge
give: value=10 unit=mph
